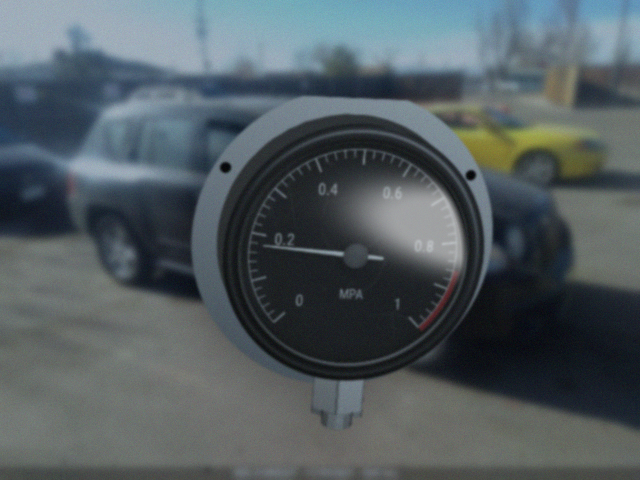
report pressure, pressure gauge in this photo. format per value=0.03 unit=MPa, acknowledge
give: value=0.18 unit=MPa
